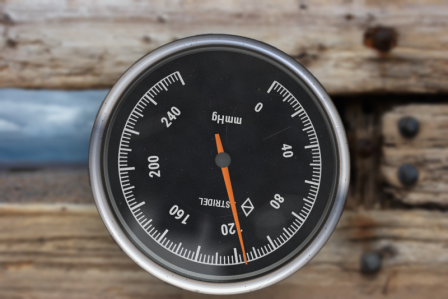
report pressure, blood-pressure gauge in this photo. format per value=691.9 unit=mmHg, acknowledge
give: value=116 unit=mmHg
